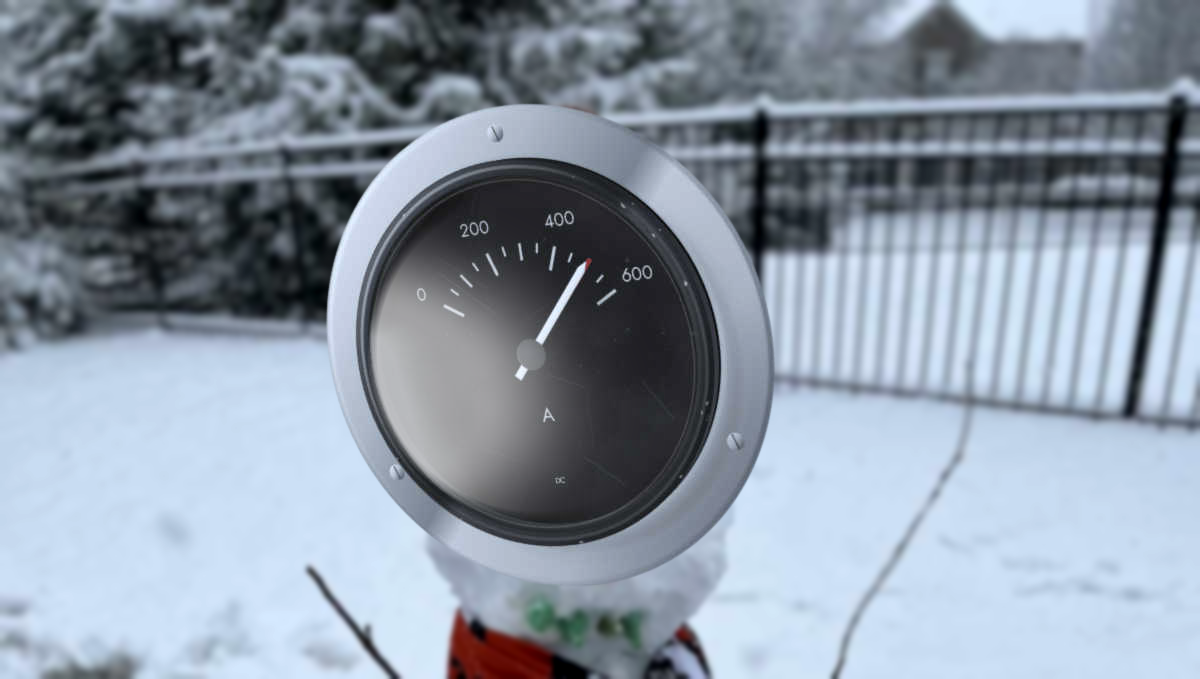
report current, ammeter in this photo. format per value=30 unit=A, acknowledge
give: value=500 unit=A
